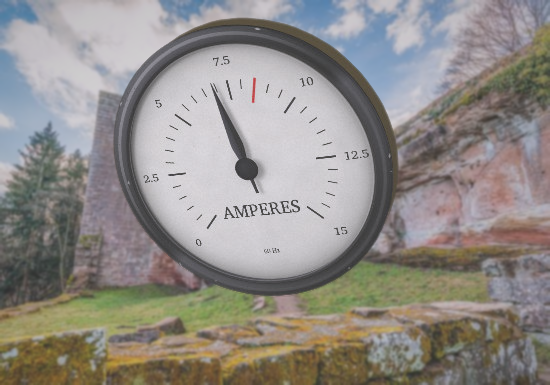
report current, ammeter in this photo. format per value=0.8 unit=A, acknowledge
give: value=7 unit=A
